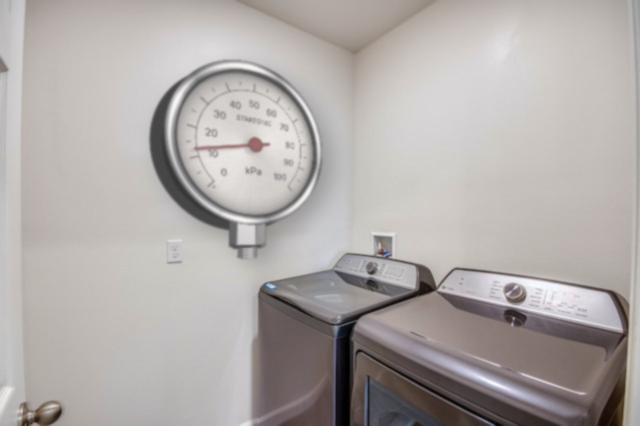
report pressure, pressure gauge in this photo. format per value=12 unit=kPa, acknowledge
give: value=12.5 unit=kPa
